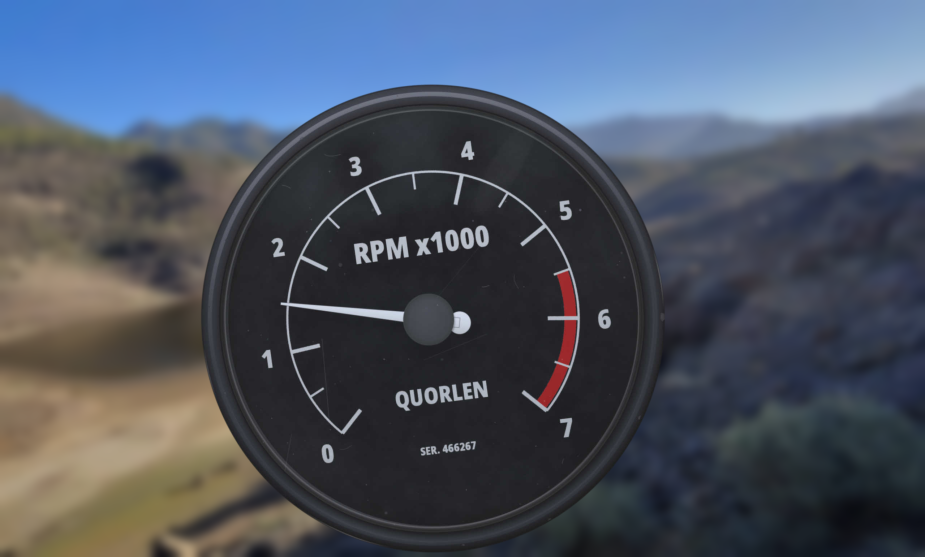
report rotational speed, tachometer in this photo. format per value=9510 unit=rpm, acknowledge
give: value=1500 unit=rpm
